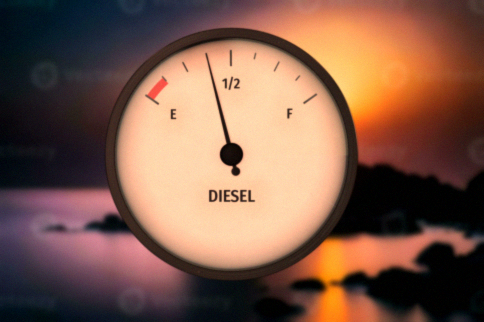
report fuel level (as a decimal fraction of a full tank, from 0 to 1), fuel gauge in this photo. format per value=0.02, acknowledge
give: value=0.375
